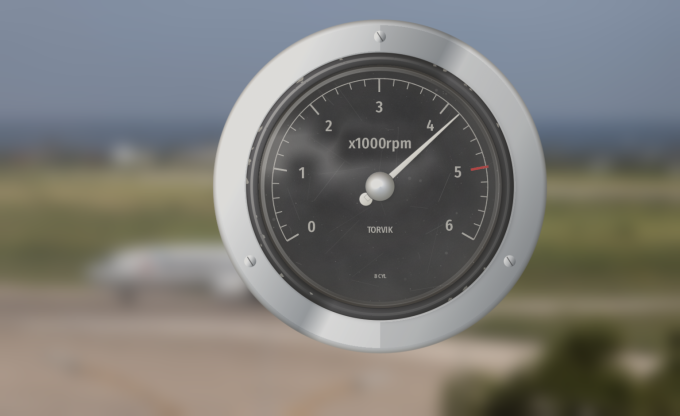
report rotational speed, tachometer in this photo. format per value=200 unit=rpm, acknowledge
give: value=4200 unit=rpm
